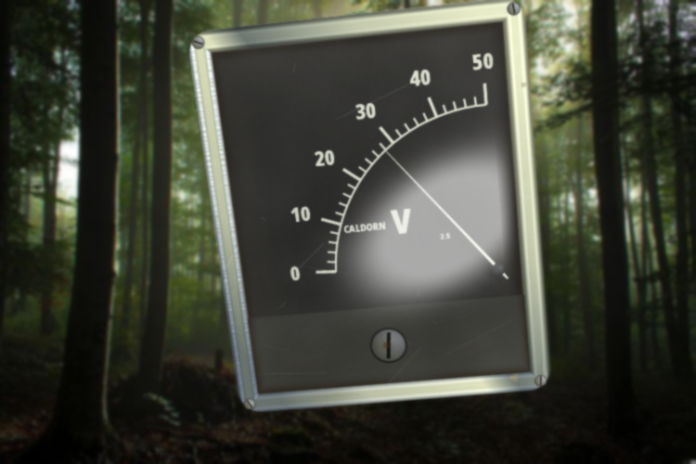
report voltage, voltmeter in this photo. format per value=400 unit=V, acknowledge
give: value=28 unit=V
